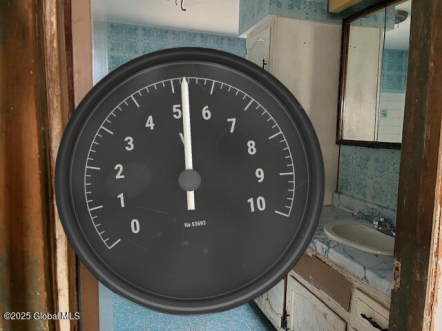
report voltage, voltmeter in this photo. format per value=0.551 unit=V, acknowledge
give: value=5.3 unit=V
